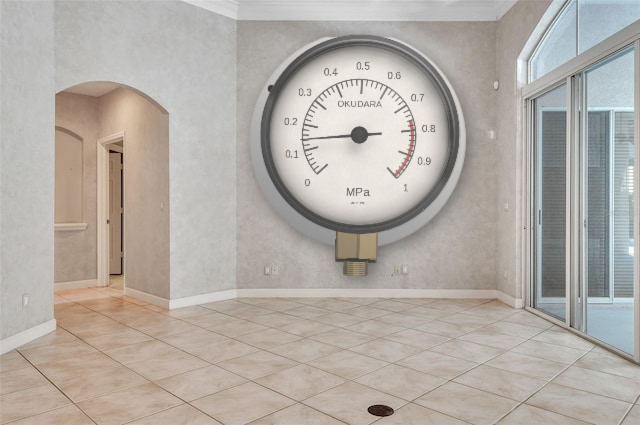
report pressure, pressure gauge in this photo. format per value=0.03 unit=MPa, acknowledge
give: value=0.14 unit=MPa
